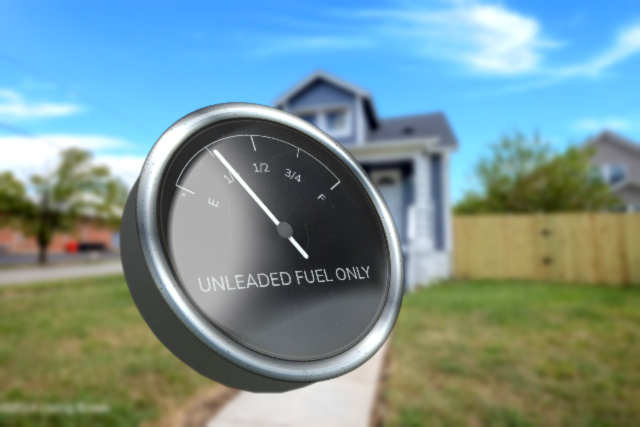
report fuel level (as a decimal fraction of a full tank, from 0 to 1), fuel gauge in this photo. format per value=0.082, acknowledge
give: value=0.25
